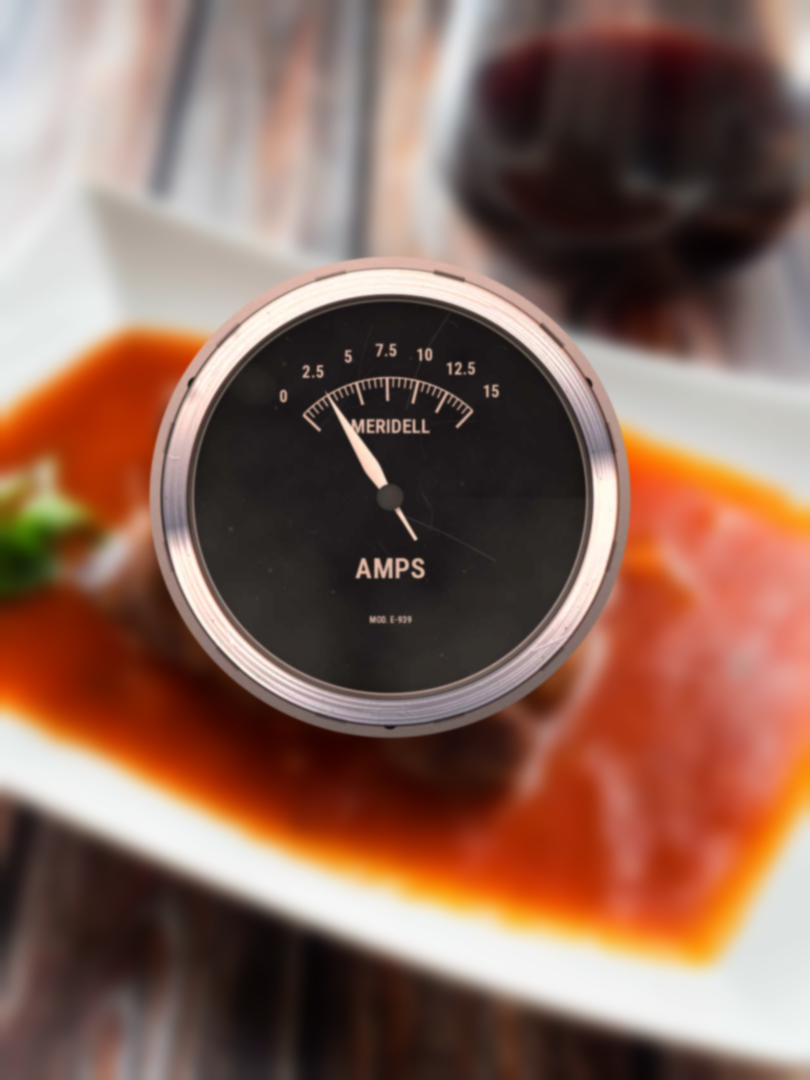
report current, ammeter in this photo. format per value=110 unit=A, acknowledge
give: value=2.5 unit=A
